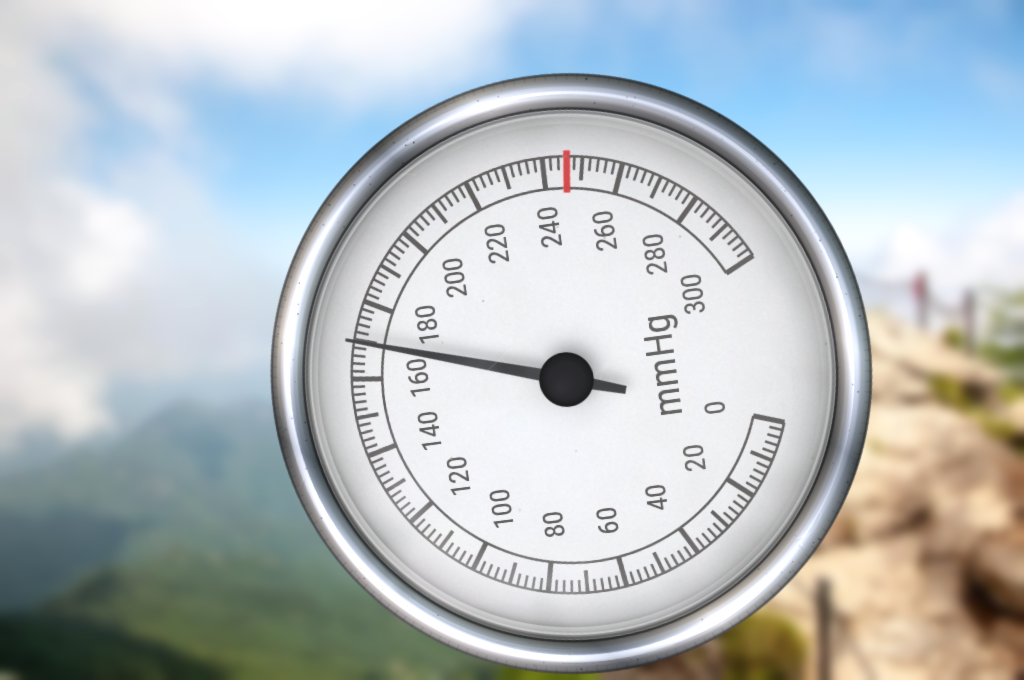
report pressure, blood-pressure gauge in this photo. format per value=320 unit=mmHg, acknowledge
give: value=170 unit=mmHg
